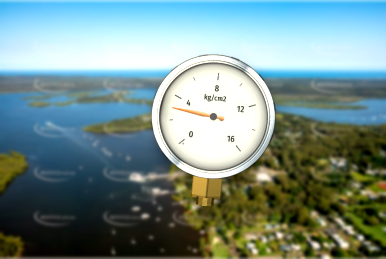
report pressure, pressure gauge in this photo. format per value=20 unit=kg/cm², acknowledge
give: value=3 unit=kg/cm²
